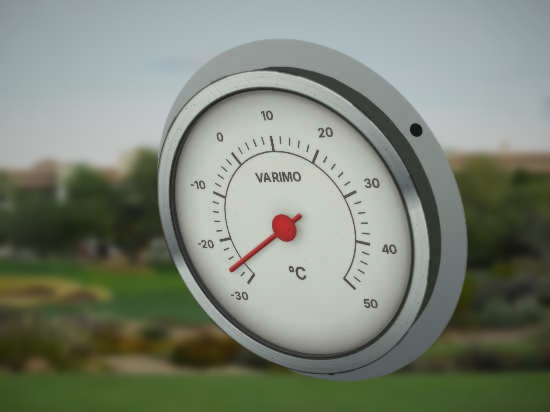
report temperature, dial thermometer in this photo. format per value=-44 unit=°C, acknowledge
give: value=-26 unit=°C
